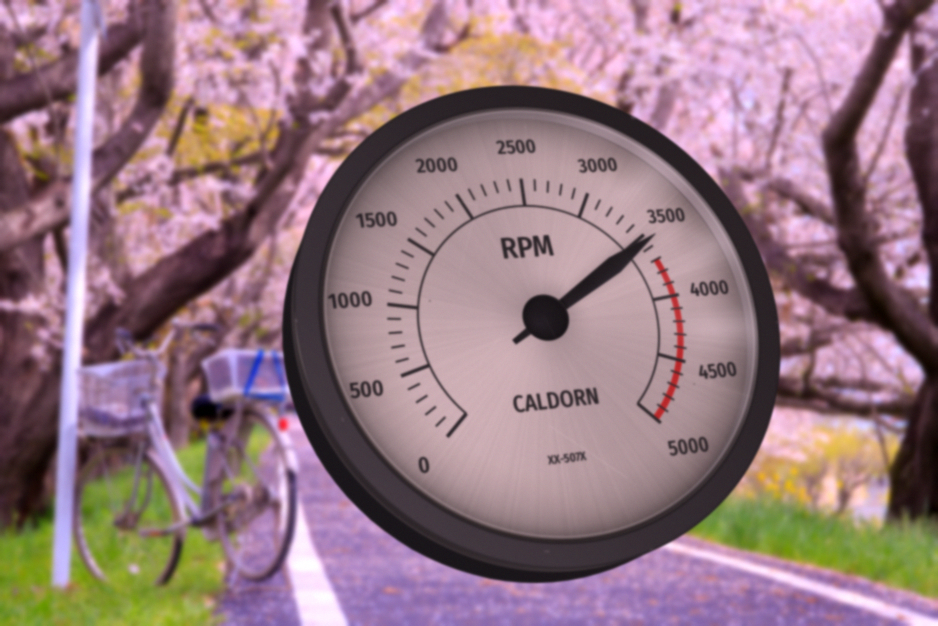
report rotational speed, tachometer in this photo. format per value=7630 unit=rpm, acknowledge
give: value=3550 unit=rpm
